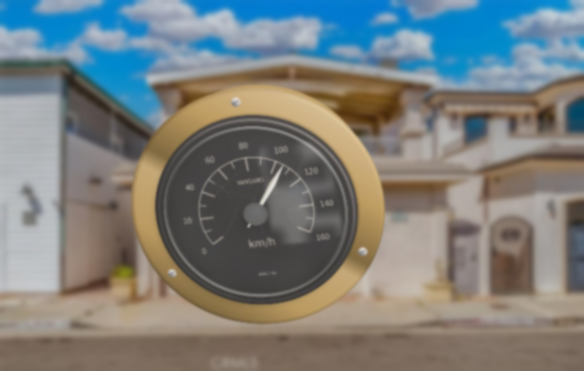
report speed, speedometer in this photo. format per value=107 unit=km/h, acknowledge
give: value=105 unit=km/h
